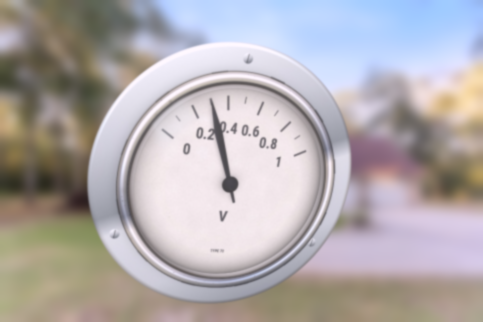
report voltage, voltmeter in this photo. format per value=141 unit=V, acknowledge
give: value=0.3 unit=V
